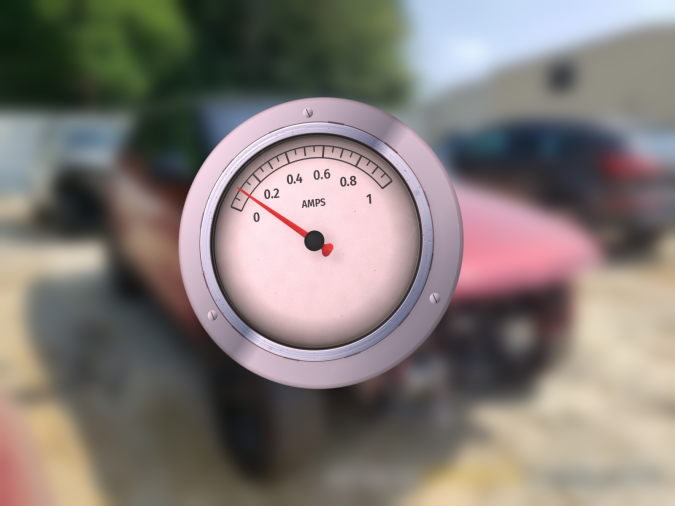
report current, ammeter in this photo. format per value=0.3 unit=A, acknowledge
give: value=0.1 unit=A
